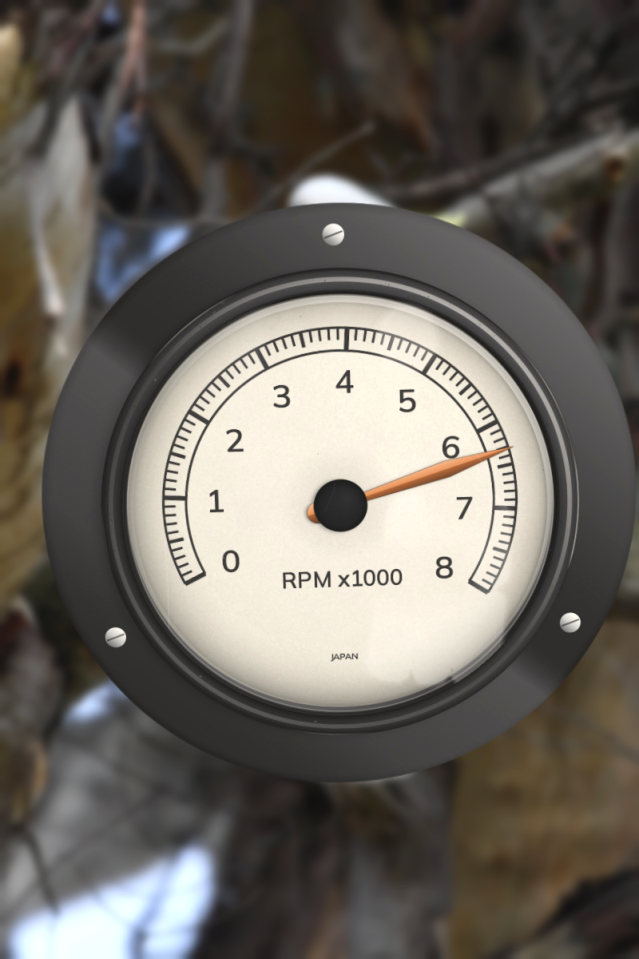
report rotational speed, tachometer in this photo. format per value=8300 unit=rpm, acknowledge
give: value=6300 unit=rpm
